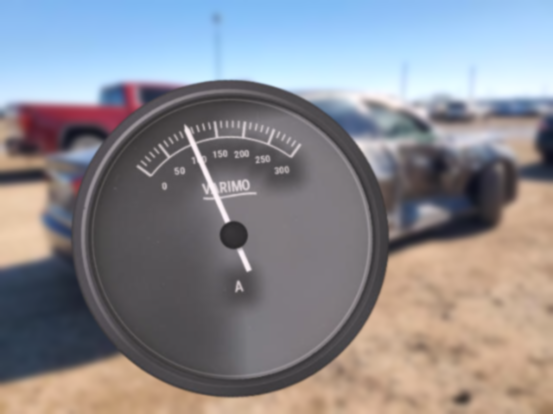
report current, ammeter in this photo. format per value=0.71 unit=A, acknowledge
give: value=100 unit=A
